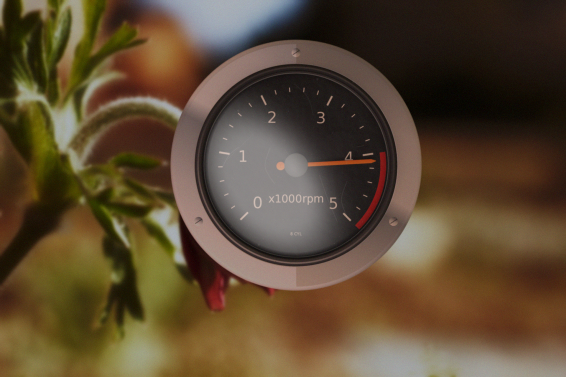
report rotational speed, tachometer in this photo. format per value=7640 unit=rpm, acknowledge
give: value=4100 unit=rpm
